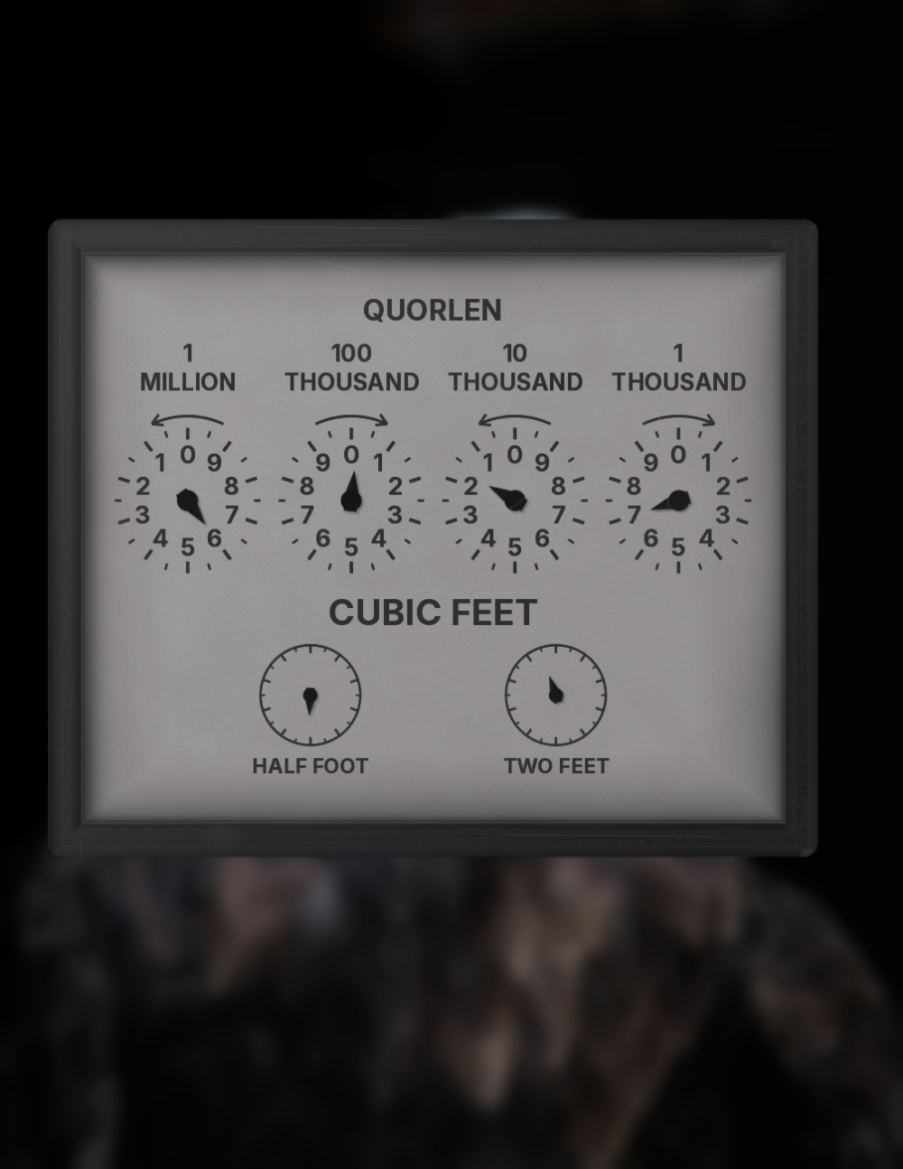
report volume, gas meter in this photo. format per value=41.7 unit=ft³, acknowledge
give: value=601700 unit=ft³
